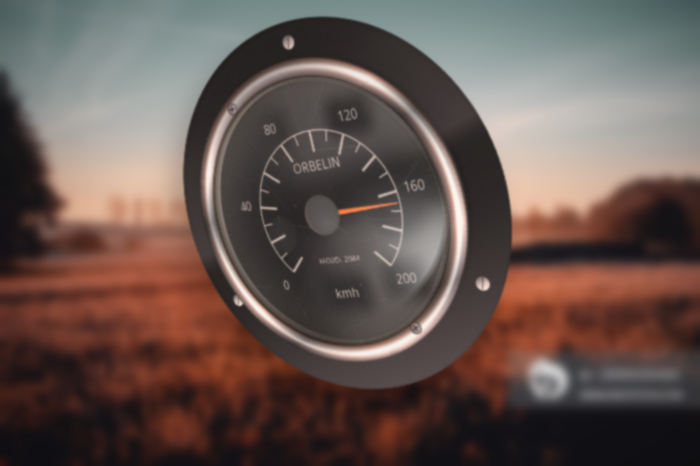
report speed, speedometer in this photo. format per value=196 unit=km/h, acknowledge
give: value=165 unit=km/h
